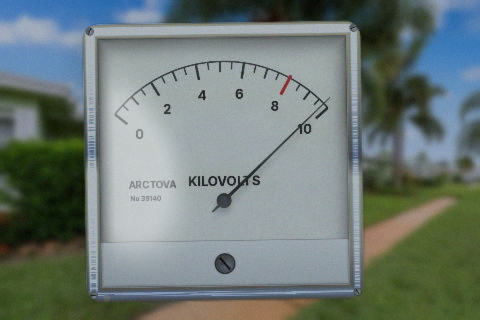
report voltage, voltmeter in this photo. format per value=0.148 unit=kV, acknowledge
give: value=9.75 unit=kV
